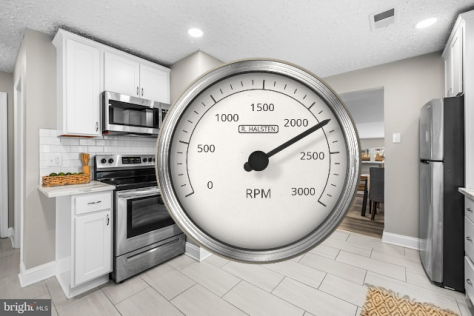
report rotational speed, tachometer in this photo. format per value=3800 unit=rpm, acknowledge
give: value=2200 unit=rpm
